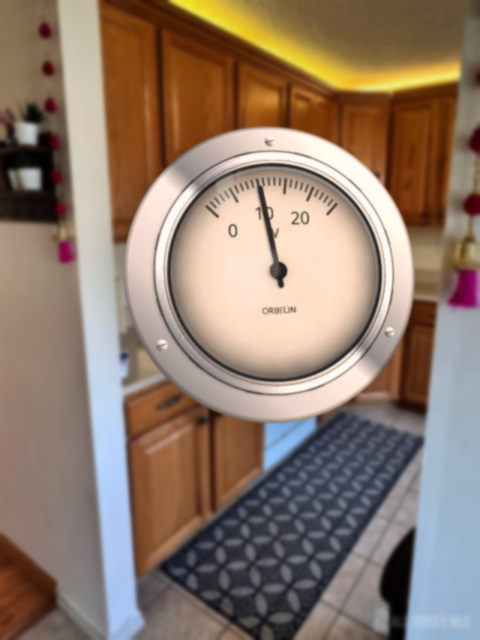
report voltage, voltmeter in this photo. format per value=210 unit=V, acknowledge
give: value=10 unit=V
